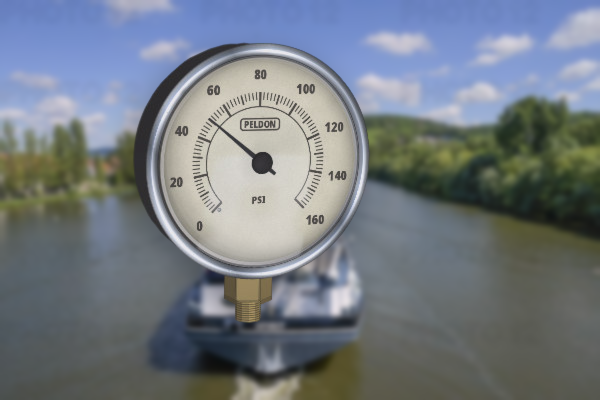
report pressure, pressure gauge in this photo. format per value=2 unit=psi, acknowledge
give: value=50 unit=psi
